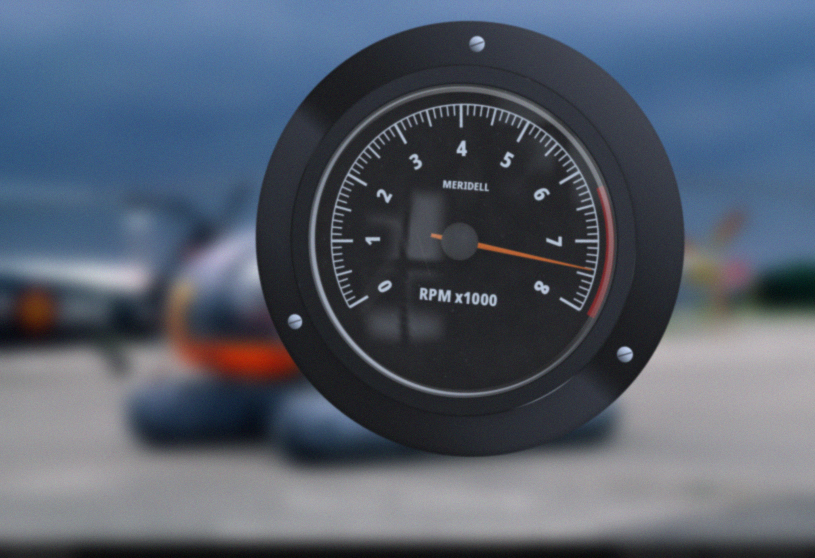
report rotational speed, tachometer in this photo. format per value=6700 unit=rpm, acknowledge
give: value=7400 unit=rpm
